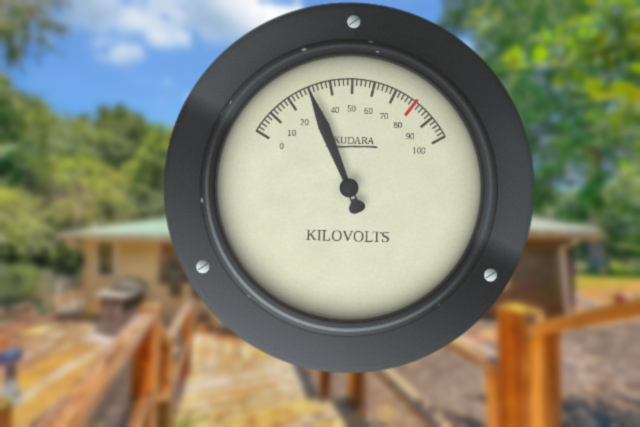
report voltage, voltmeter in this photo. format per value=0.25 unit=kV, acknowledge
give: value=30 unit=kV
